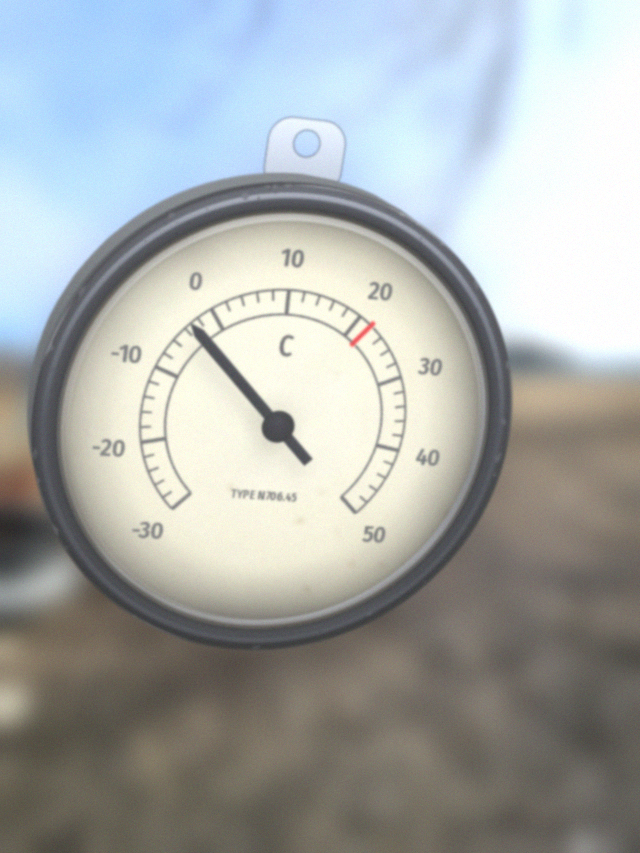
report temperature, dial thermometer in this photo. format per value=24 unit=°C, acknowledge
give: value=-3 unit=°C
